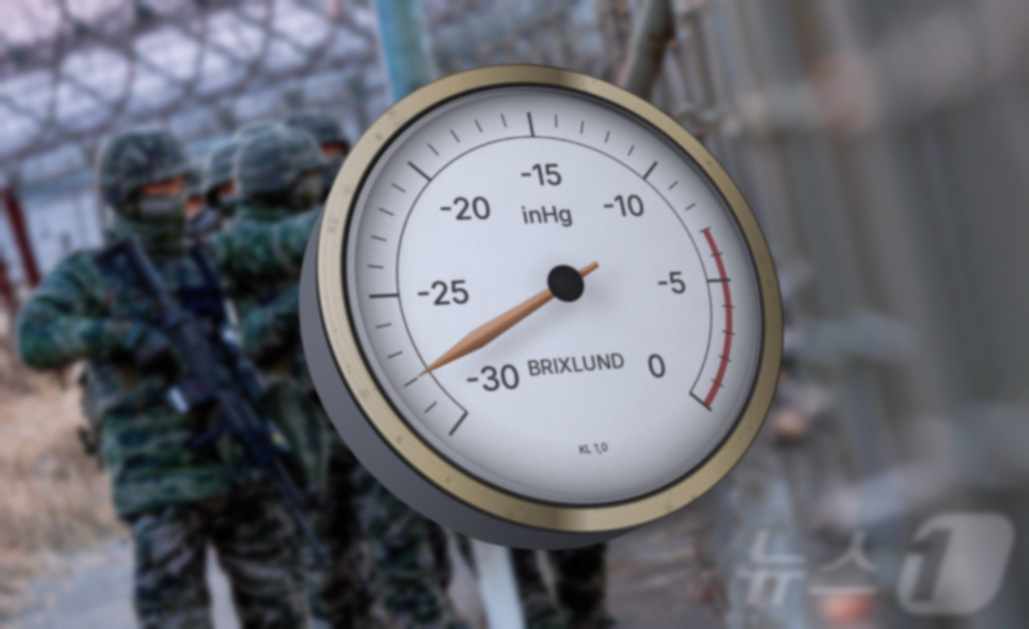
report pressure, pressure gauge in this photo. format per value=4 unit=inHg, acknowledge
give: value=-28 unit=inHg
